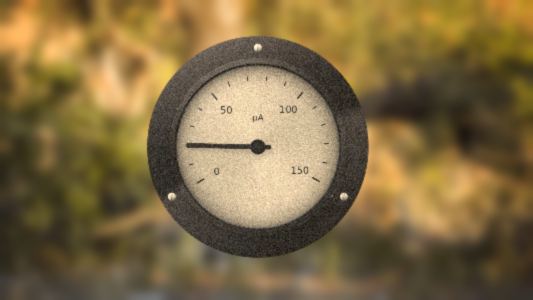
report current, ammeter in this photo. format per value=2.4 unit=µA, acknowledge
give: value=20 unit=µA
